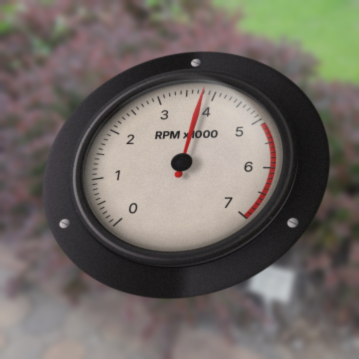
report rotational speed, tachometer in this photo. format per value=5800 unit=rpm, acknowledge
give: value=3800 unit=rpm
